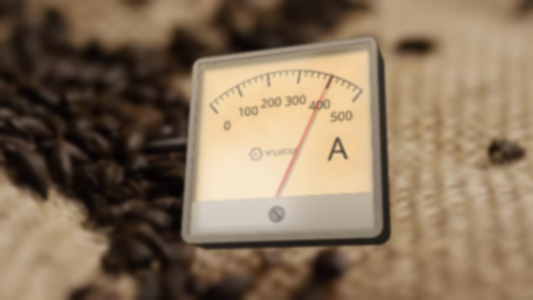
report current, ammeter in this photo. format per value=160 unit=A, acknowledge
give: value=400 unit=A
